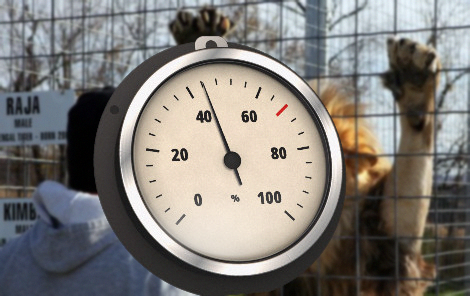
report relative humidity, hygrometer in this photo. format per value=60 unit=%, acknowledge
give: value=44 unit=%
